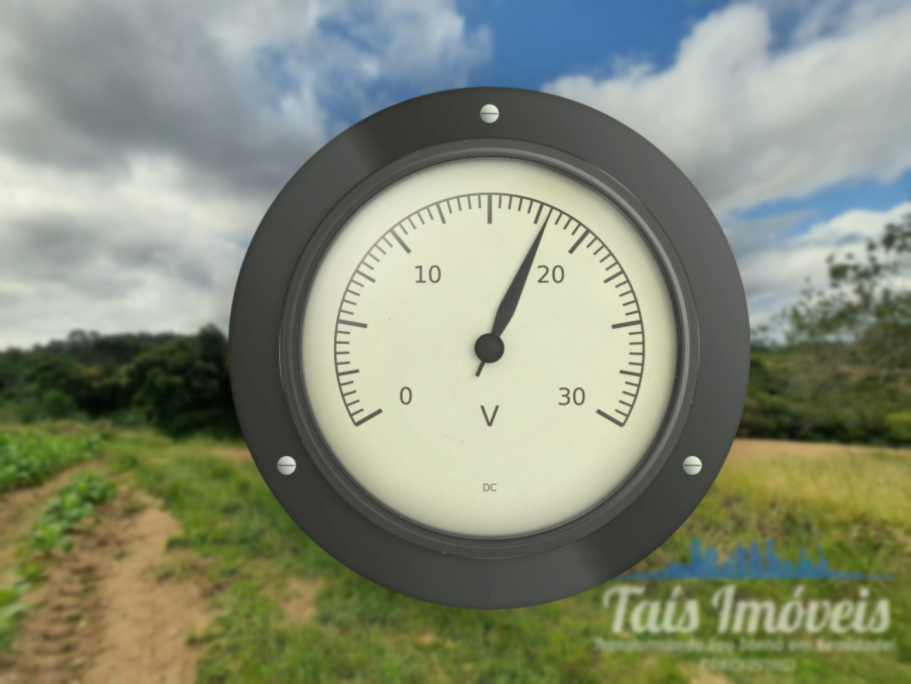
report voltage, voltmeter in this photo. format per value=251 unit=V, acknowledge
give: value=18 unit=V
